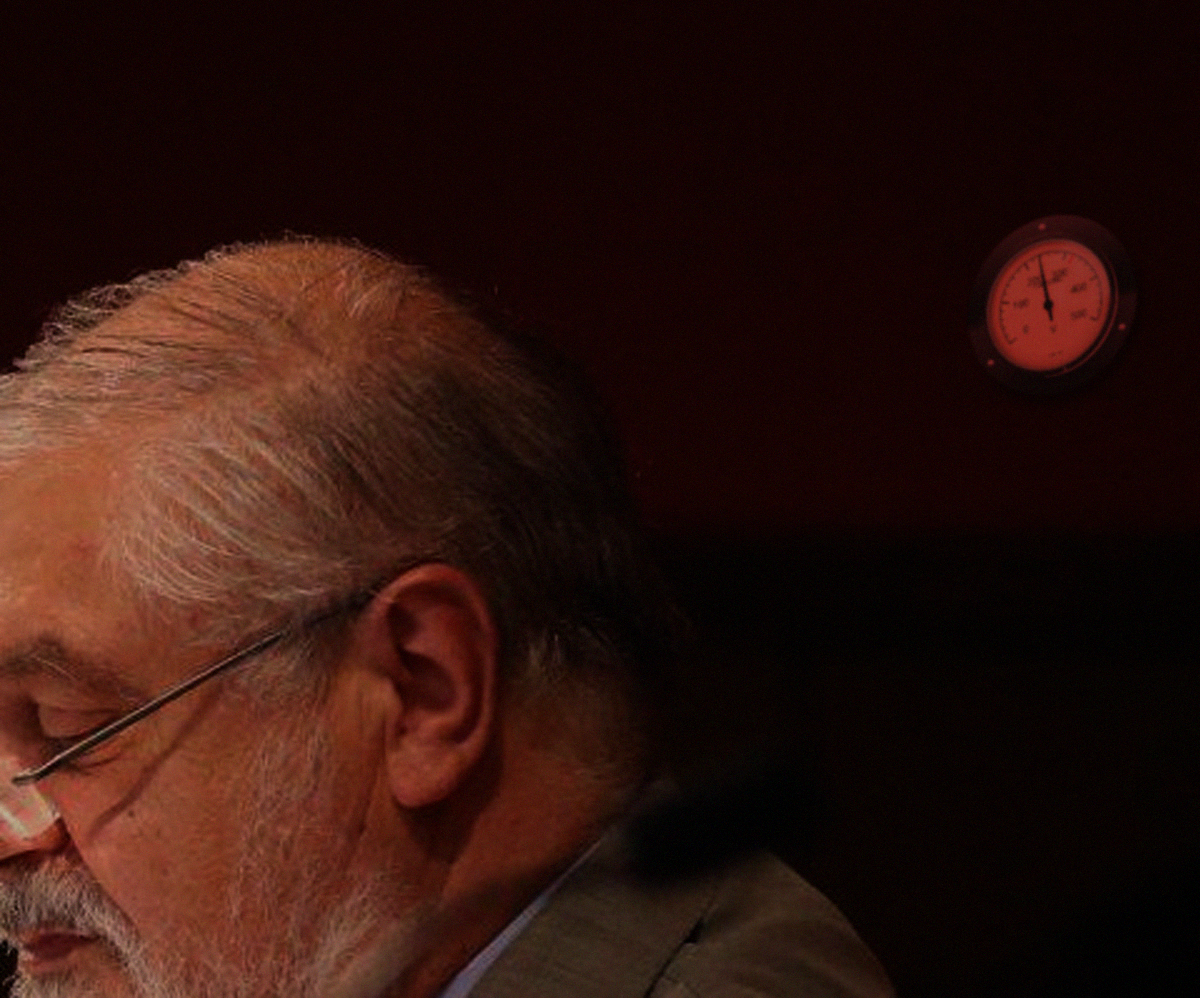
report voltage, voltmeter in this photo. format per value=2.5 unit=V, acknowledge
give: value=240 unit=V
